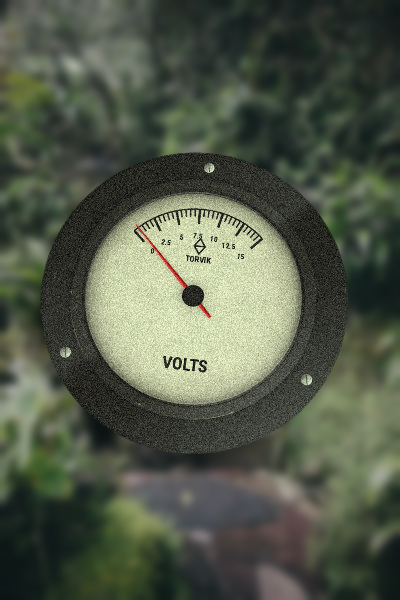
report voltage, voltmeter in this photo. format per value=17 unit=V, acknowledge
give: value=0.5 unit=V
